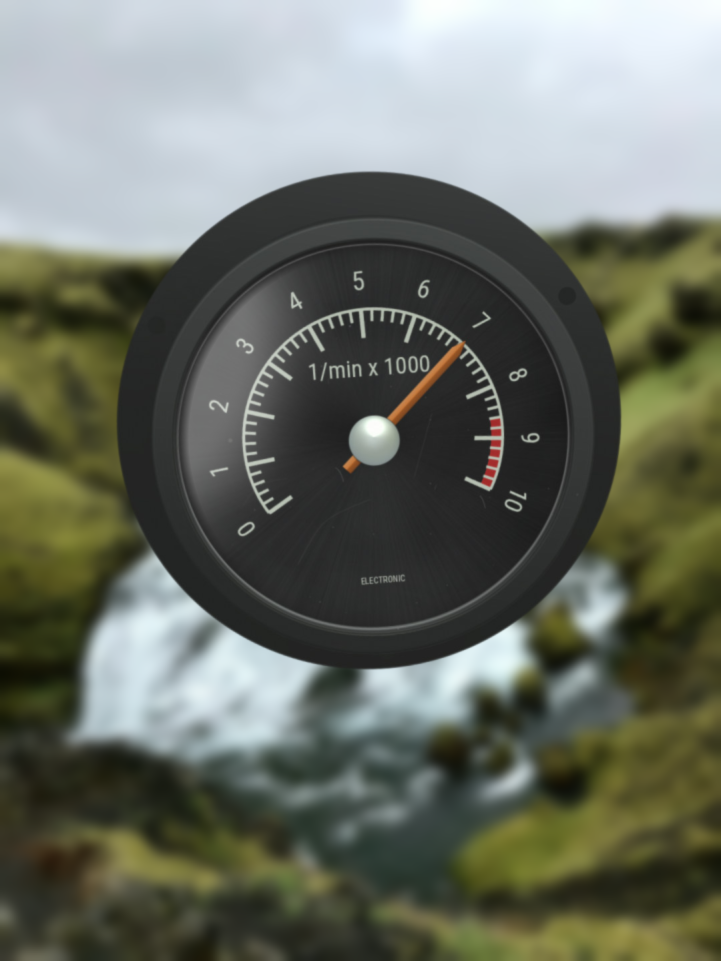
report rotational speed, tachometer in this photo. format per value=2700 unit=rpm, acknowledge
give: value=7000 unit=rpm
